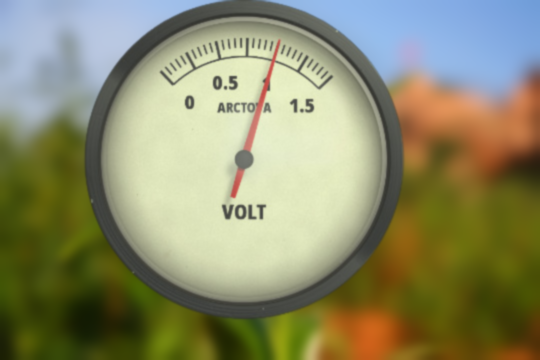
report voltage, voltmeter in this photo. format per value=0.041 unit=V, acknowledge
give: value=1 unit=V
